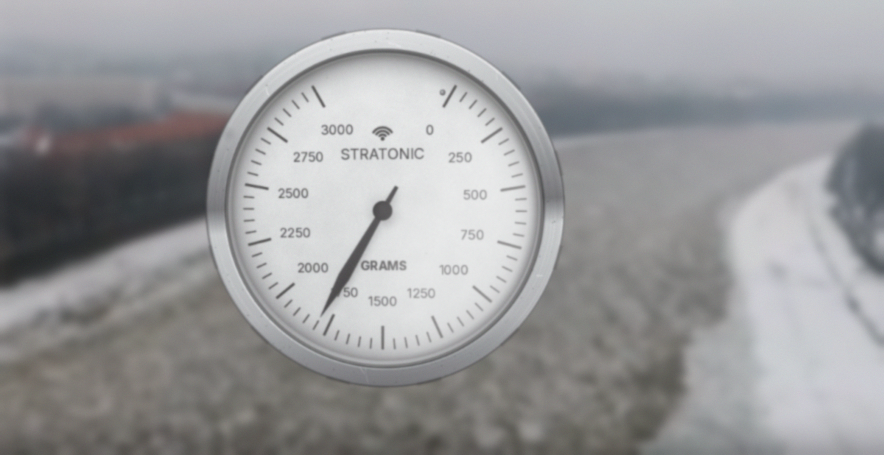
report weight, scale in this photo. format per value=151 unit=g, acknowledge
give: value=1800 unit=g
